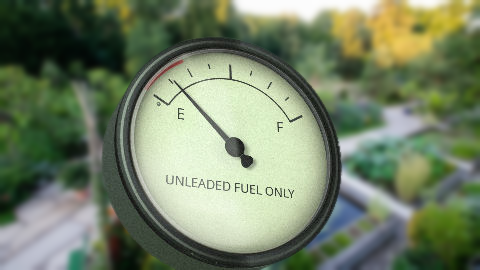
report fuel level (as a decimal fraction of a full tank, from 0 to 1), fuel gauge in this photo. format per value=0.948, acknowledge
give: value=0.125
